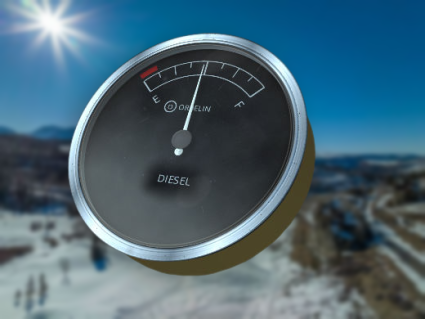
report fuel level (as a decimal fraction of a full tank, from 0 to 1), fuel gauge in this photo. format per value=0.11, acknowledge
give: value=0.5
